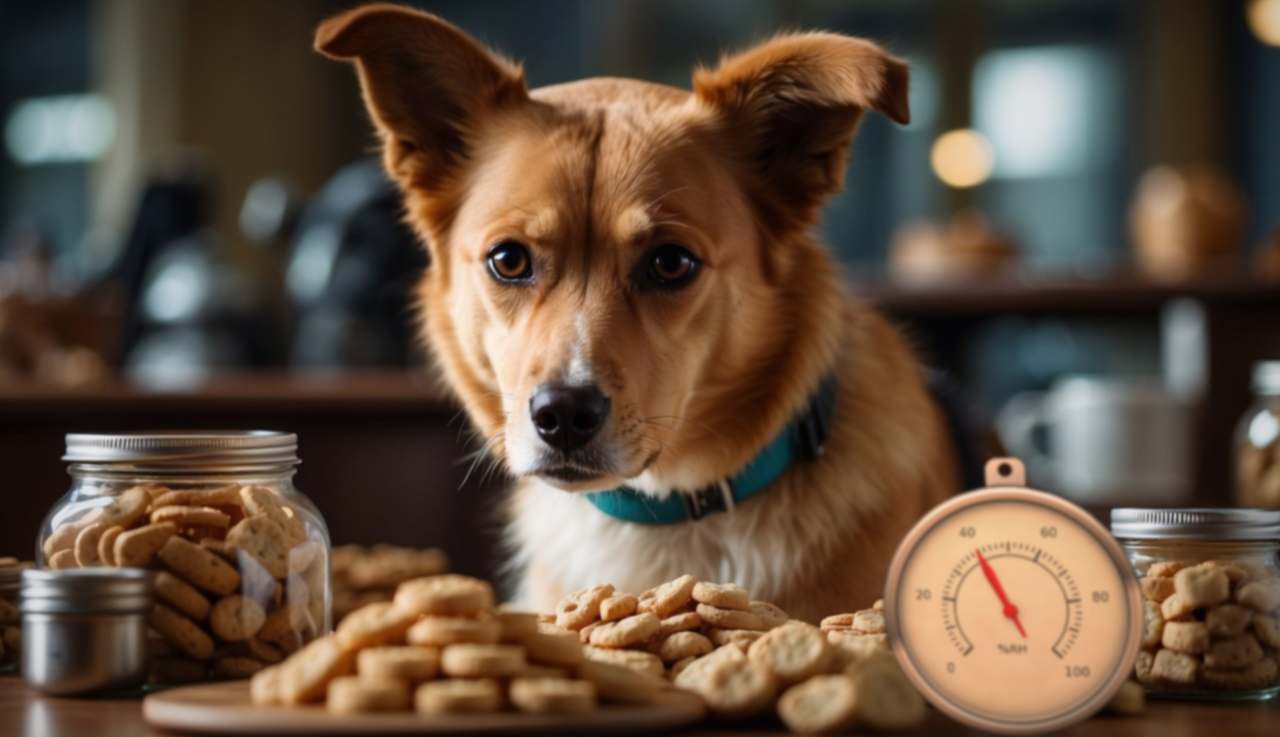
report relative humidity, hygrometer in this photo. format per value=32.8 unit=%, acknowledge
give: value=40 unit=%
